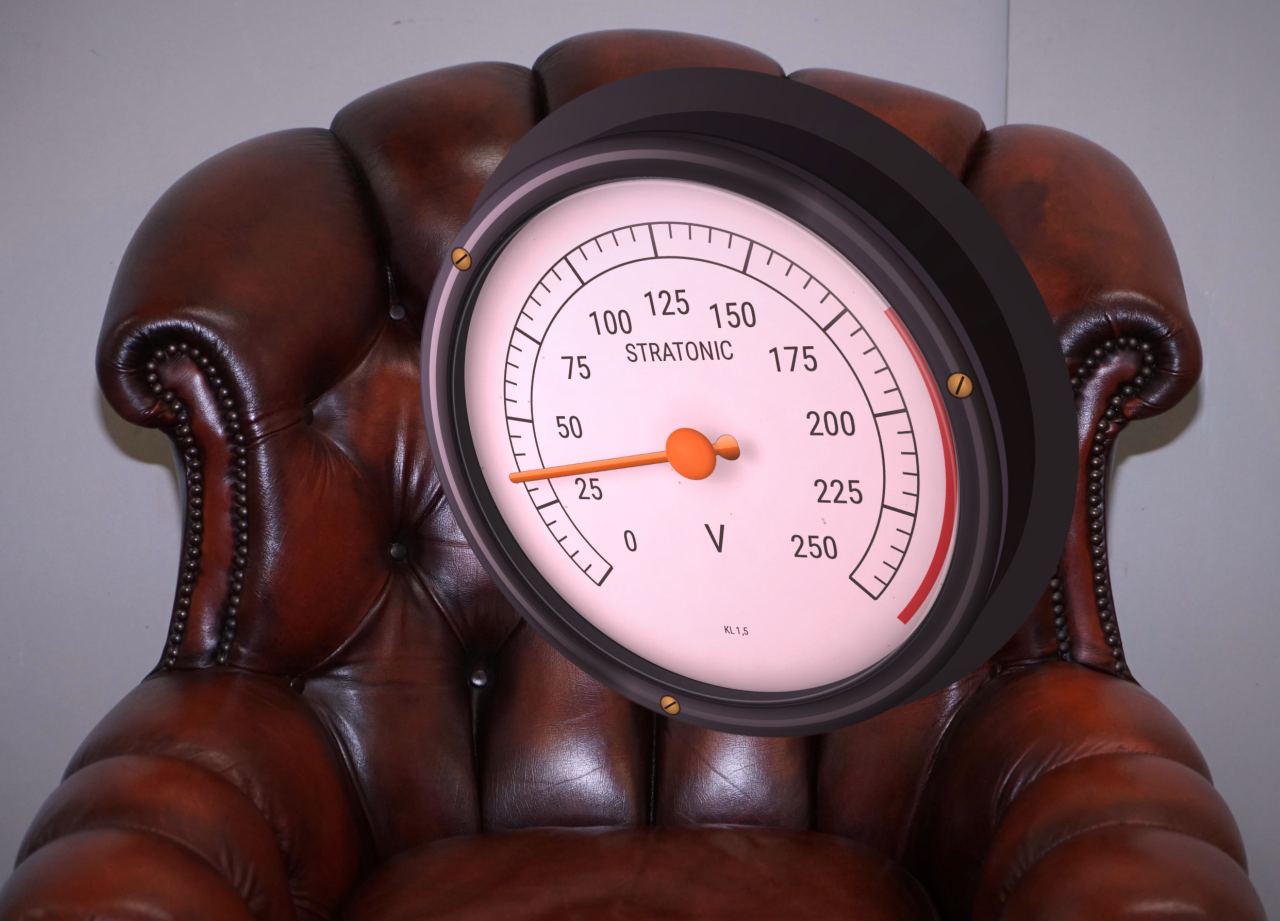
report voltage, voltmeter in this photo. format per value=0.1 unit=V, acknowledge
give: value=35 unit=V
